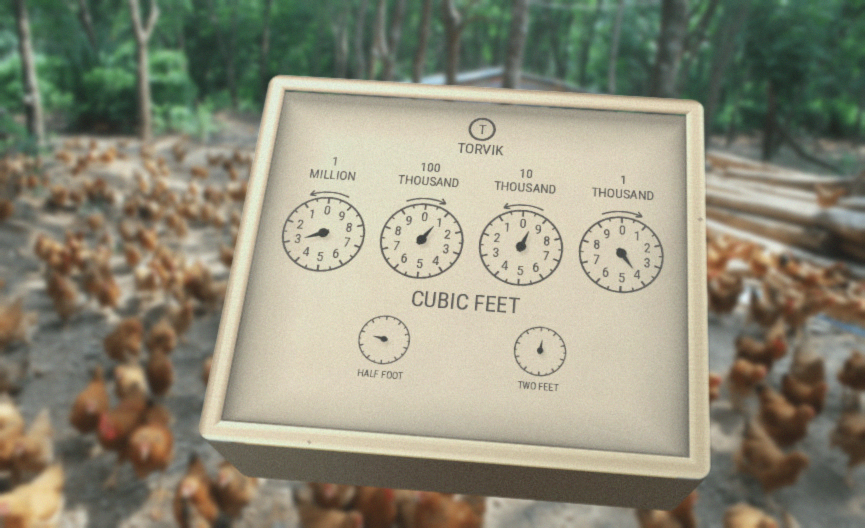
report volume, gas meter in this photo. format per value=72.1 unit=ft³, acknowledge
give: value=309400 unit=ft³
